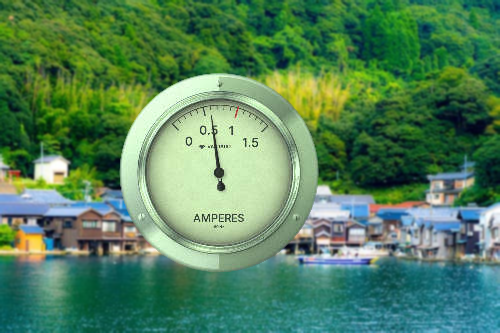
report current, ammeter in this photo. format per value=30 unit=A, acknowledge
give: value=0.6 unit=A
